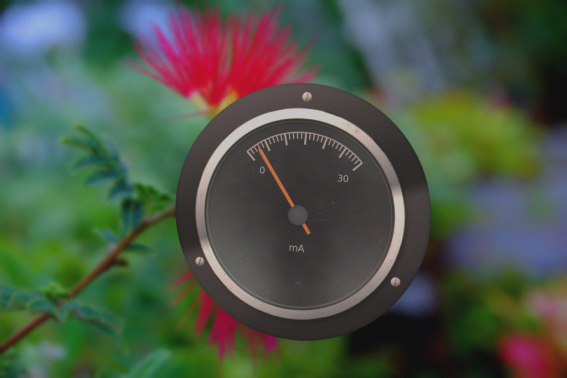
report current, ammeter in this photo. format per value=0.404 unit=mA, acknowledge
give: value=3 unit=mA
